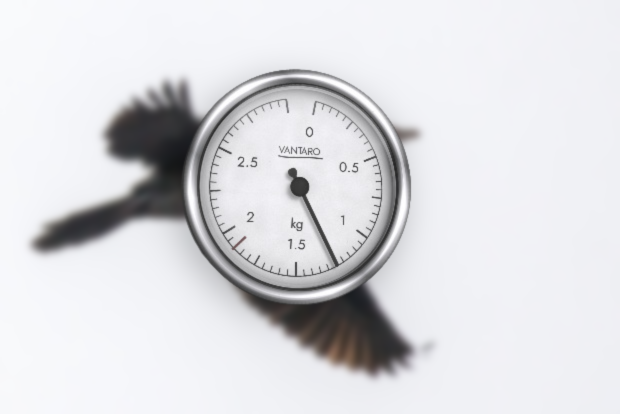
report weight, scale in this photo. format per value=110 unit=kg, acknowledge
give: value=1.25 unit=kg
